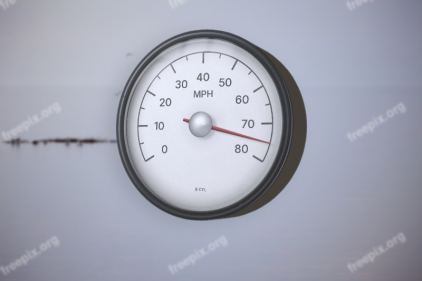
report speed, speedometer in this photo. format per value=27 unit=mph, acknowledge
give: value=75 unit=mph
